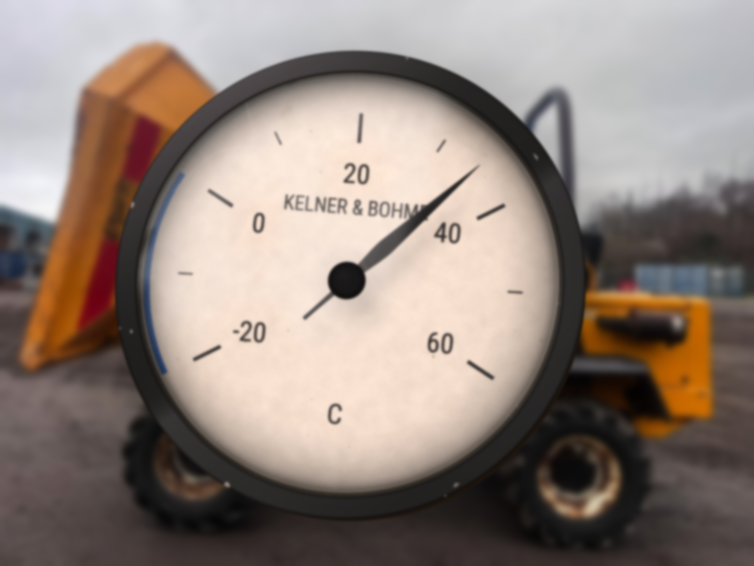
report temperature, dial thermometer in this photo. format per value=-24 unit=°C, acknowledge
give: value=35 unit=°C
